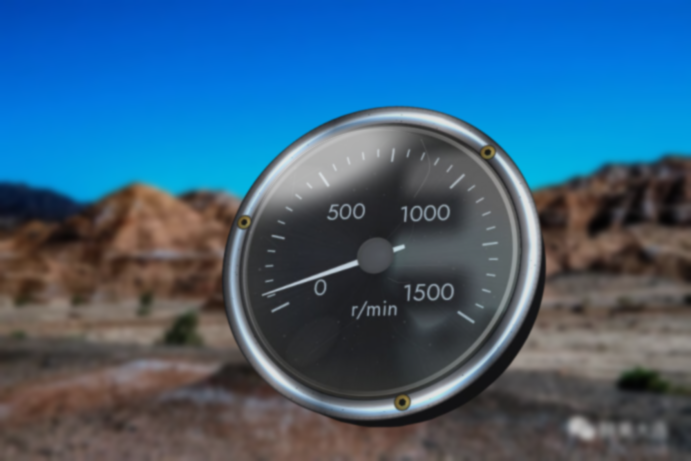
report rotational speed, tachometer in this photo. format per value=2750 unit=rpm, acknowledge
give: value=50 unit=rpm
